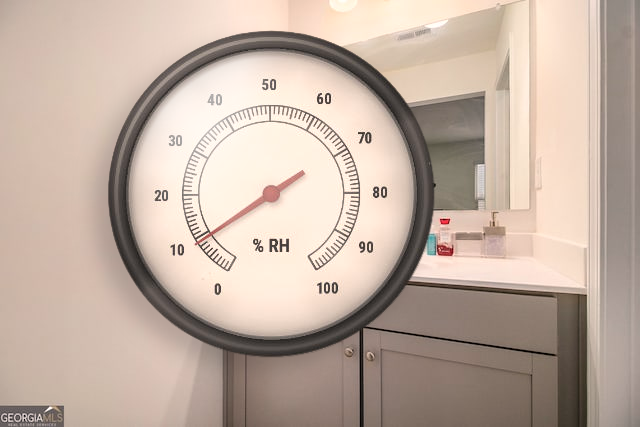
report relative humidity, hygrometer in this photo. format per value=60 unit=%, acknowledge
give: value=9 unit=%
